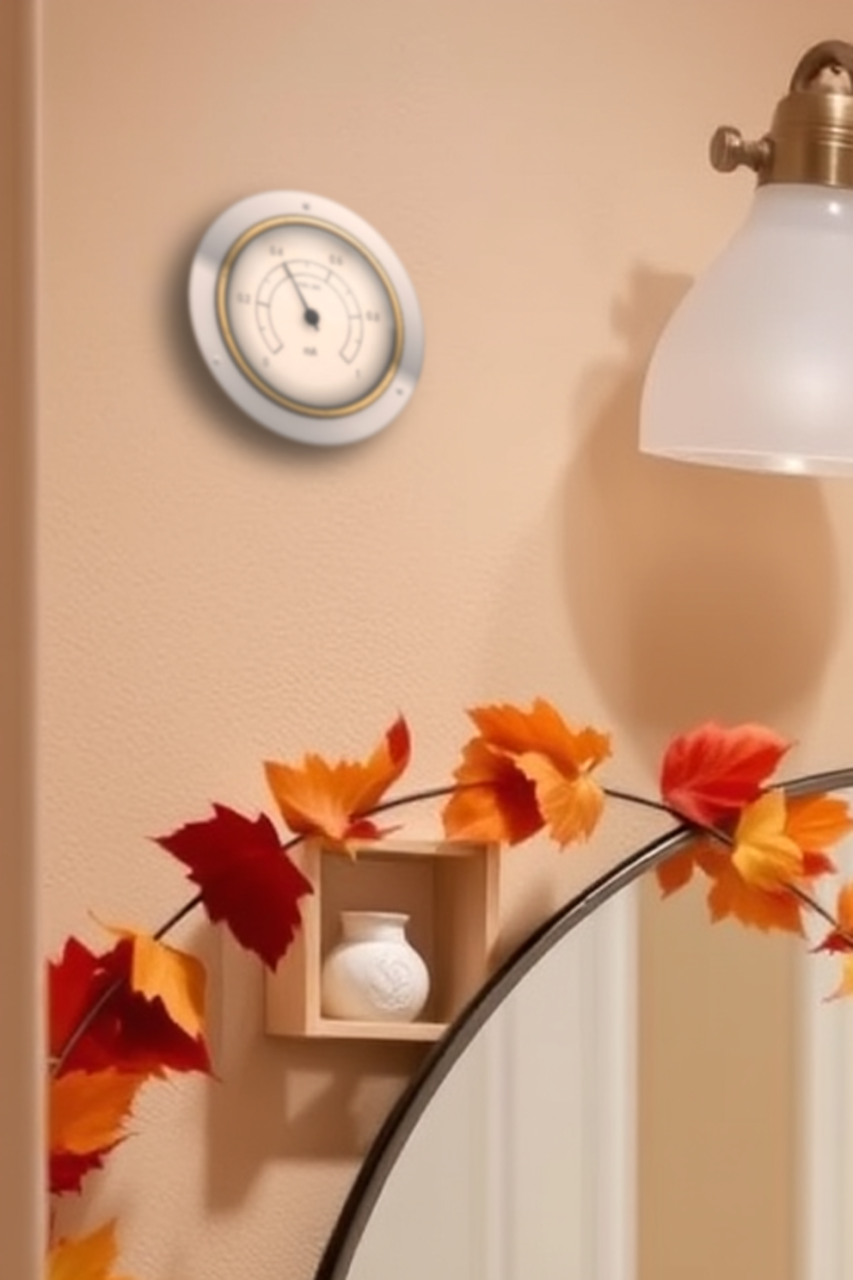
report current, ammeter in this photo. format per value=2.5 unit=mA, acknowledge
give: value=0.4 unit=mA
